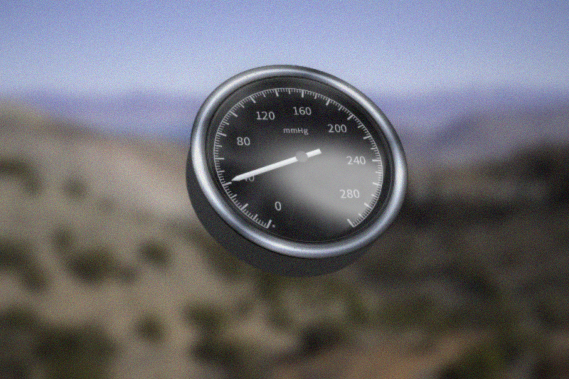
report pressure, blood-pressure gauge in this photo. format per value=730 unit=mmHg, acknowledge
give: value=40 unit=mmHg
